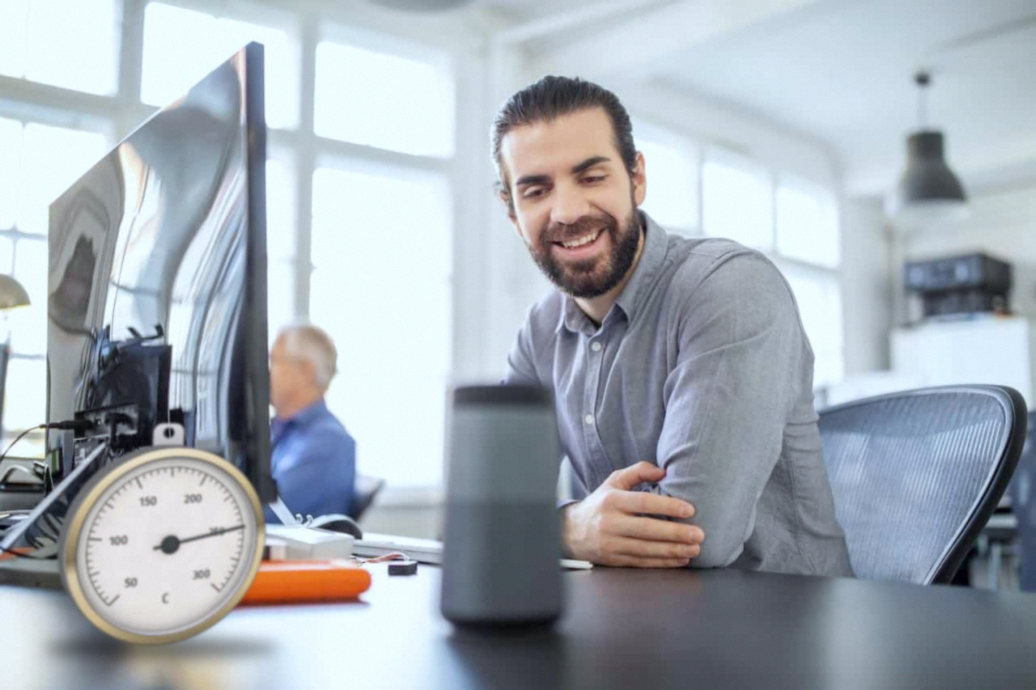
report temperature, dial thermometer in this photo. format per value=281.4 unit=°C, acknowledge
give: value=250 unit=°C
